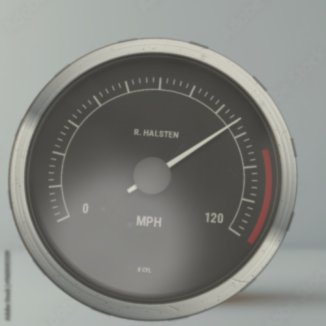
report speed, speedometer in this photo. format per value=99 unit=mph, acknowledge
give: value=86 unit=mph
